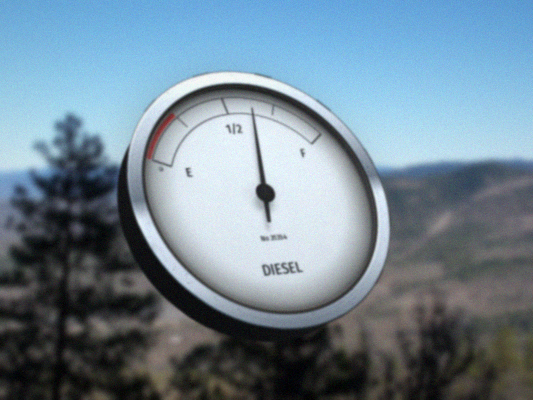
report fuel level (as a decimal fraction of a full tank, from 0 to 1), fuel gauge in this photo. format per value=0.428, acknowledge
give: value=0.625
